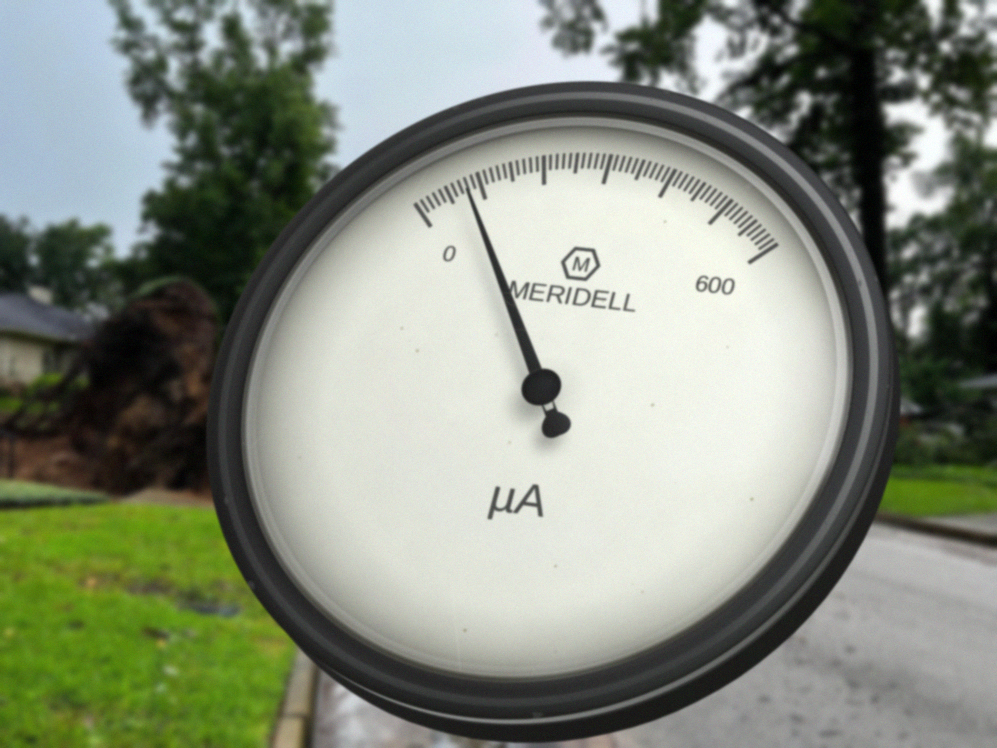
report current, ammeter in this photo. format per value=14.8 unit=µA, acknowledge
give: value=80 unit=µA
